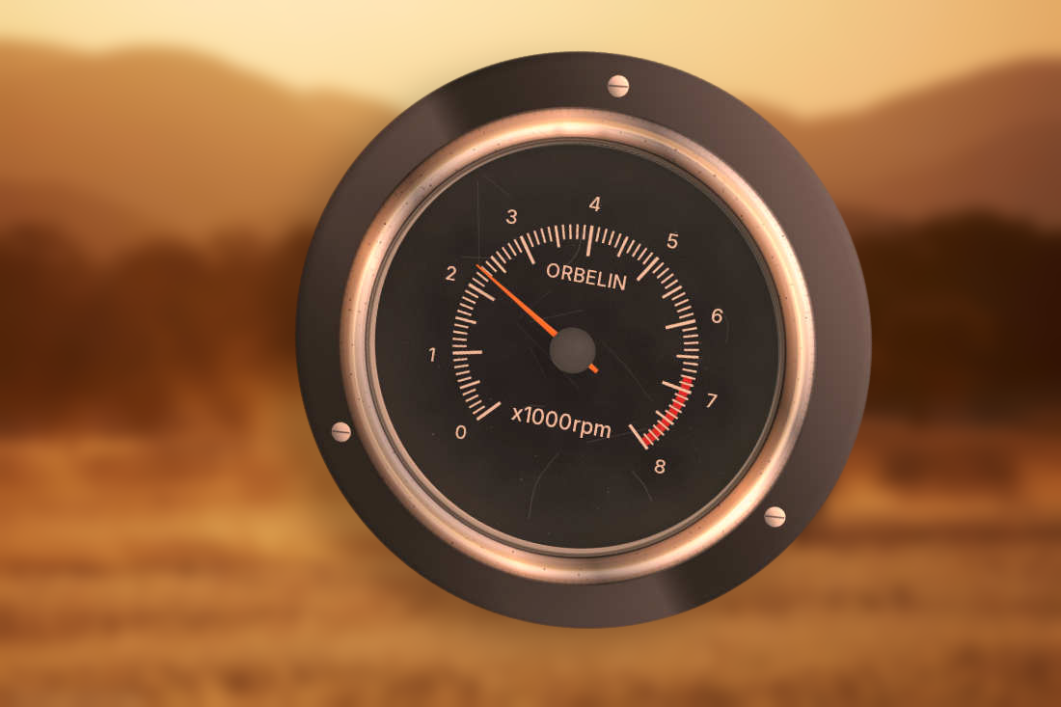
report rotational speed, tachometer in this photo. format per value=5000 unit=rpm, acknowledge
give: value=2300 unit=rpm
